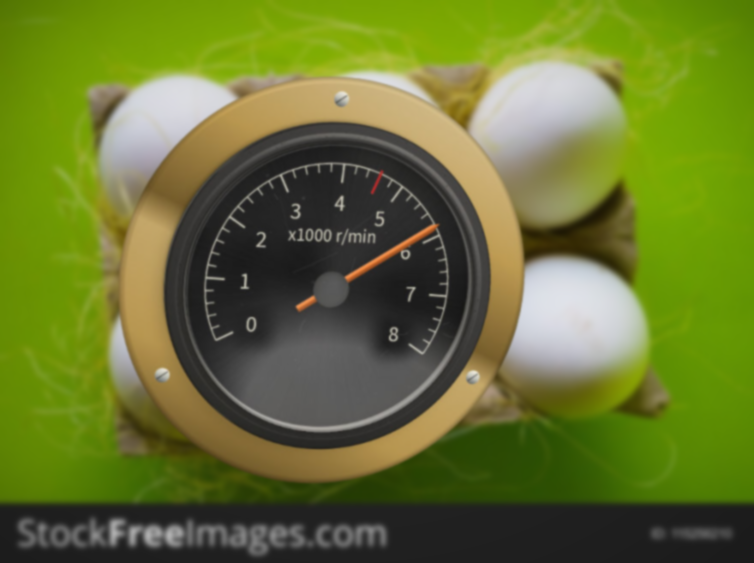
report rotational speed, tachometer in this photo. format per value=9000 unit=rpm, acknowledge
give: value=5800 unit=rpm
